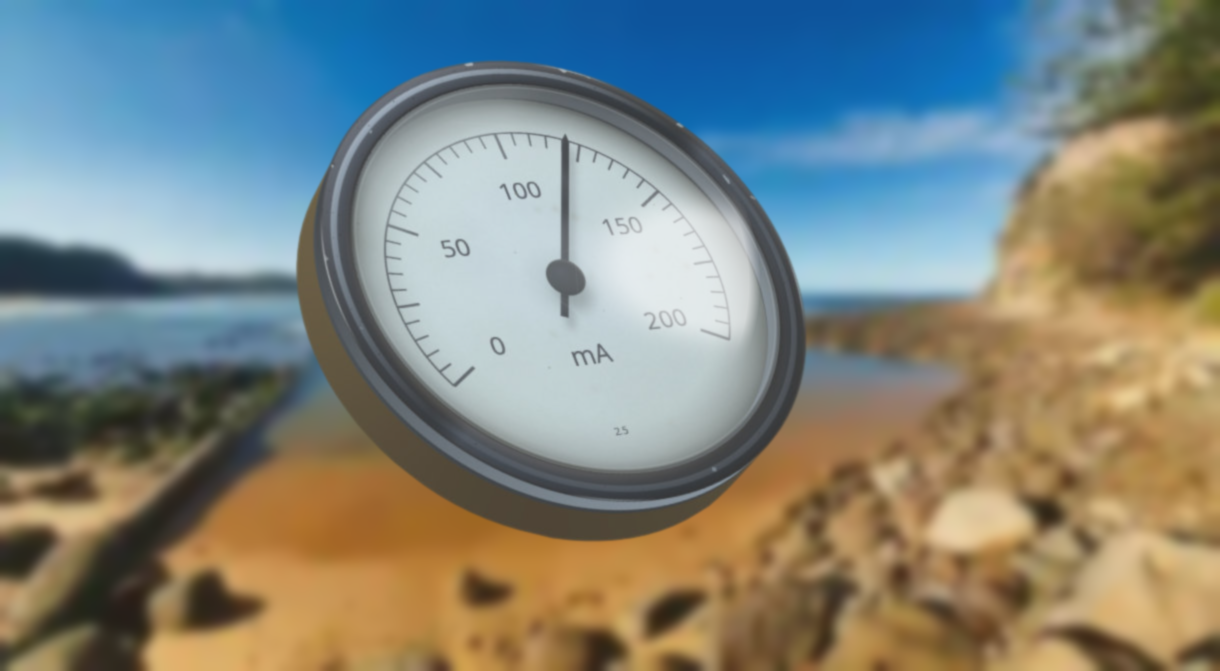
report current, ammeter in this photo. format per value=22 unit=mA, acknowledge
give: value=120 unit=mA
